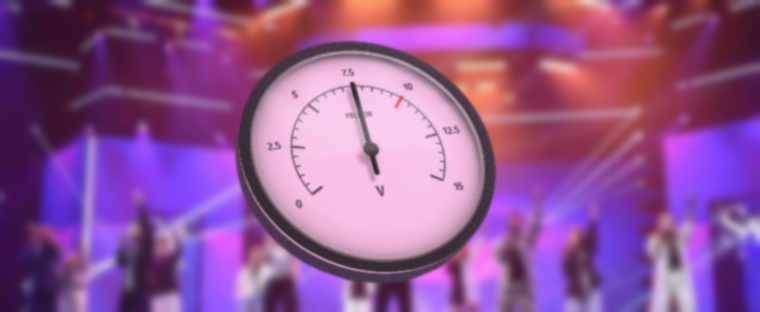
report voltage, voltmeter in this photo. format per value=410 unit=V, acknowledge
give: value=7.5 unit=V
